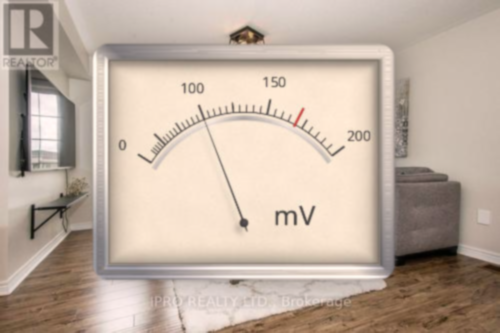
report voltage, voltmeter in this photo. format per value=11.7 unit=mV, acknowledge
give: value=100 unit=mV
